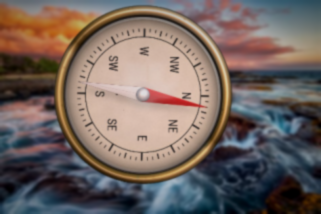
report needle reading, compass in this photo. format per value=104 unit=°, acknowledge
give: value=10 unit=°
